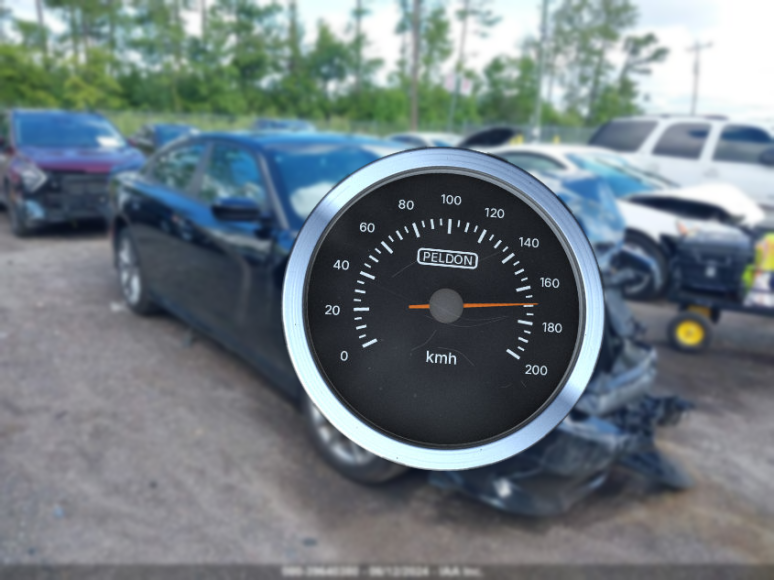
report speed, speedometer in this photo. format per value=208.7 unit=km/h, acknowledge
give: value=170 unit=km/h
